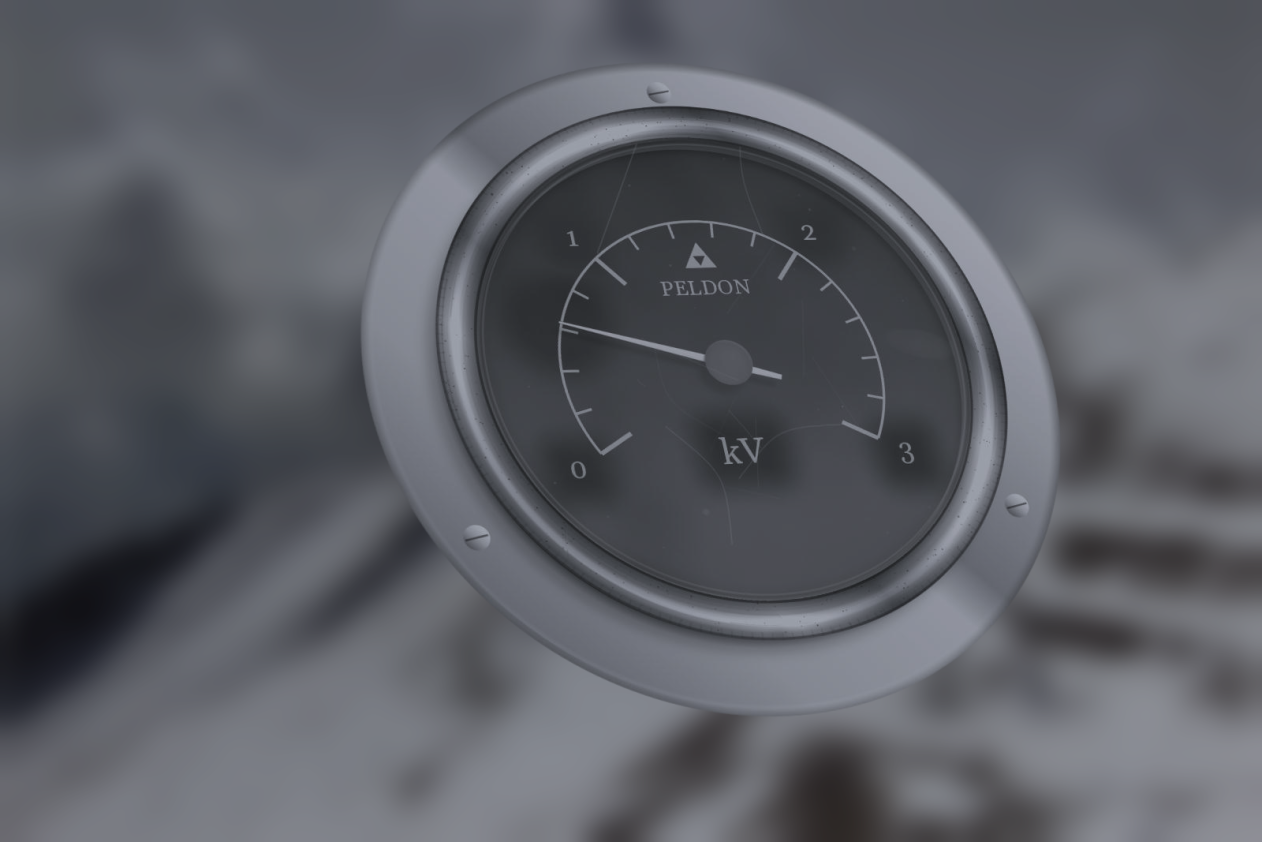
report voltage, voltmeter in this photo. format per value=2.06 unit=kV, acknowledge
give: value=0.6 unit=kV
